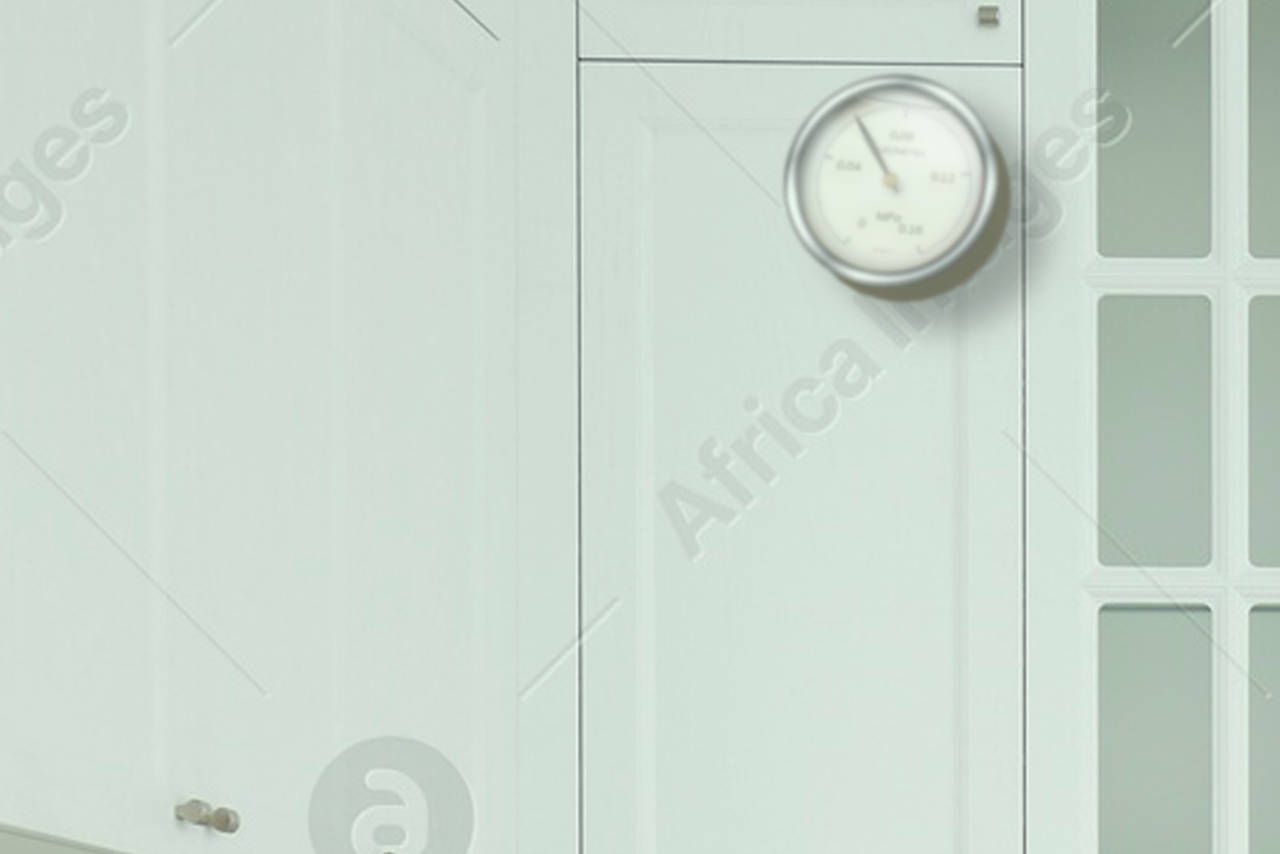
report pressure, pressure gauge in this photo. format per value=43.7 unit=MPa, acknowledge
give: value=0.06 unit=MPa
